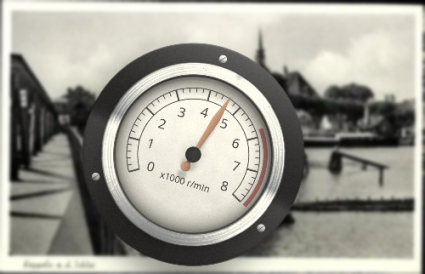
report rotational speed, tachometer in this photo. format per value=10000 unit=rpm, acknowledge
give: value=4600 unit=rpm
